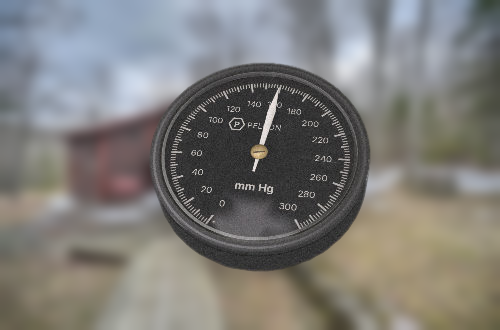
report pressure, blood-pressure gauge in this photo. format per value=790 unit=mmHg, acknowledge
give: value=160 unit=mmHg
